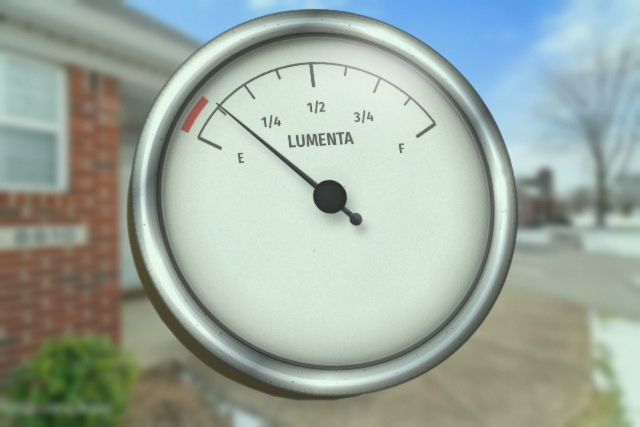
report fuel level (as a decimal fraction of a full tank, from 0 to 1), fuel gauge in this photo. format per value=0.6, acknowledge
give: value=0.125
